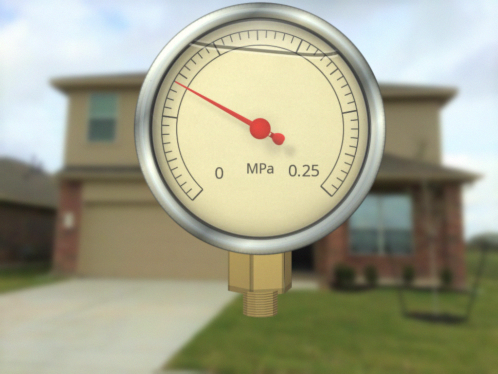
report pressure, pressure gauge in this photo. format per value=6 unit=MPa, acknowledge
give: value=0.07 unit=MPa
